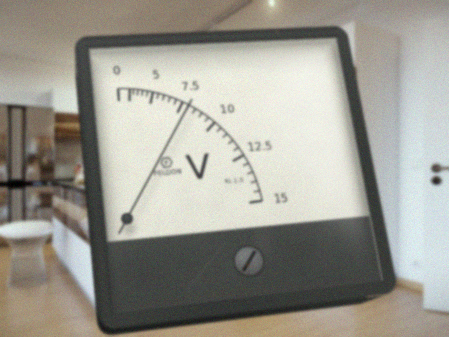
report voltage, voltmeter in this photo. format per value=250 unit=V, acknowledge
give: value=8 unit=V
